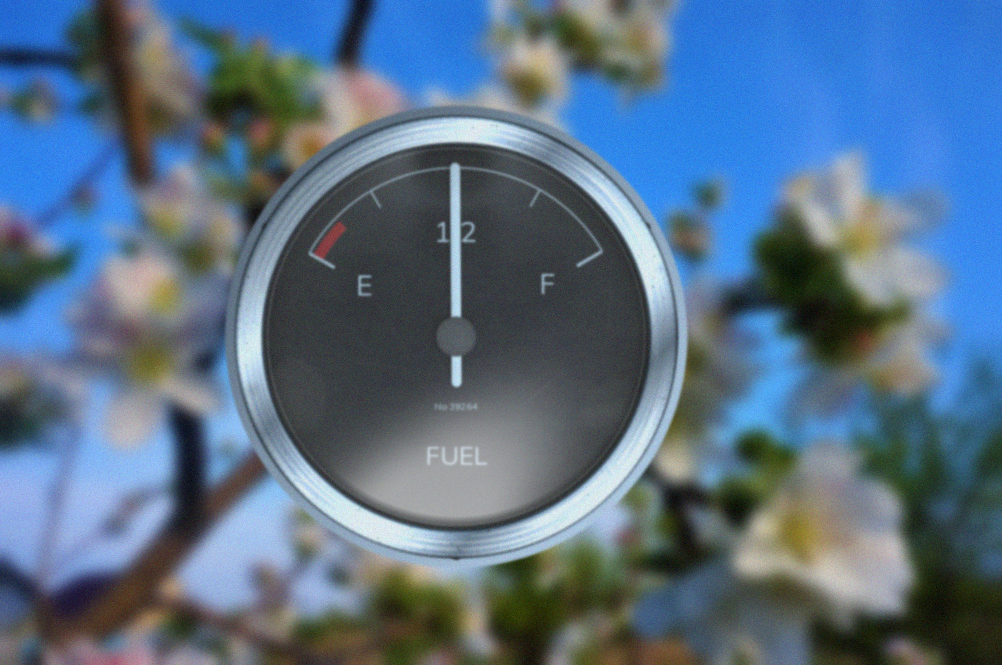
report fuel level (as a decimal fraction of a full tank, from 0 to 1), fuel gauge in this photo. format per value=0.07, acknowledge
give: value=0.5
